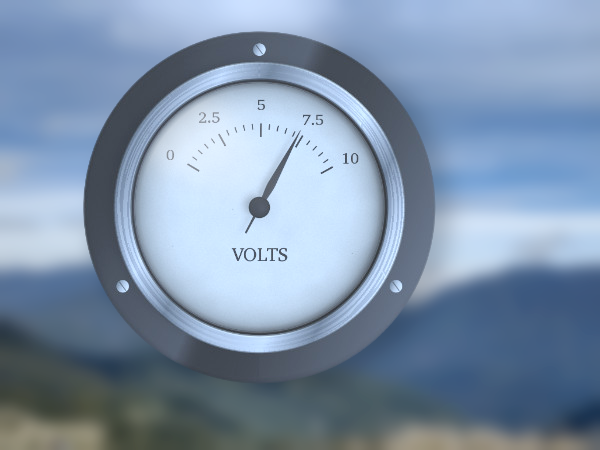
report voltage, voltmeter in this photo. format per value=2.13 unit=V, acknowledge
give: value=7.25 unit=V
